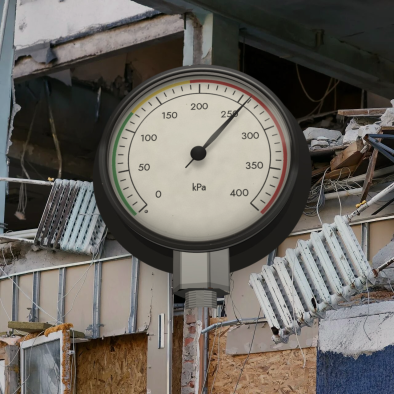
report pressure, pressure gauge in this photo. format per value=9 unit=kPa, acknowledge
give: value=260 unit=kPa
